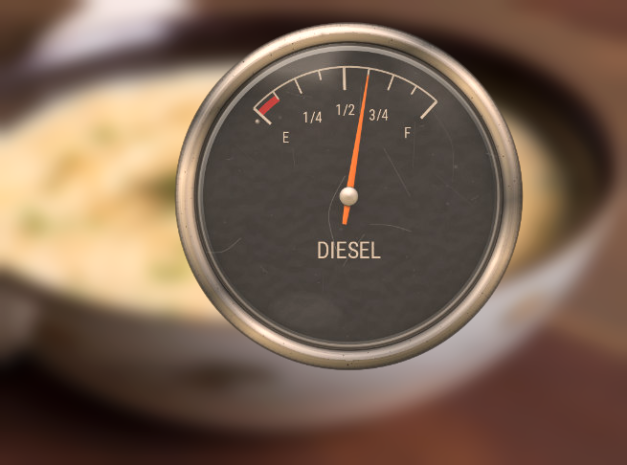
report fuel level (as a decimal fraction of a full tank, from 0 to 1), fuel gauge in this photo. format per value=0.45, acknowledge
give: value=0.625
